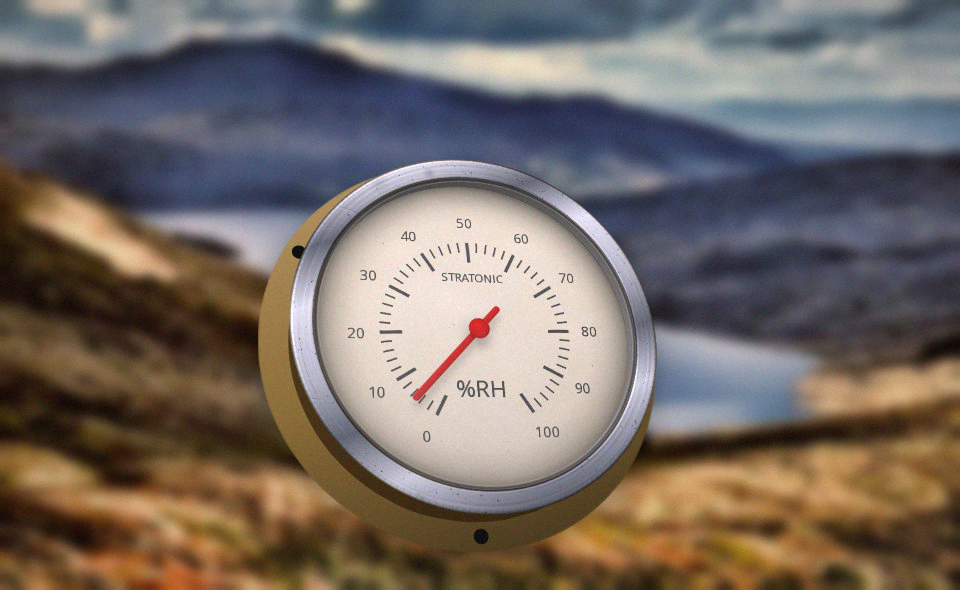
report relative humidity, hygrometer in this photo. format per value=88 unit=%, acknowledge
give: value=5 unit=%
